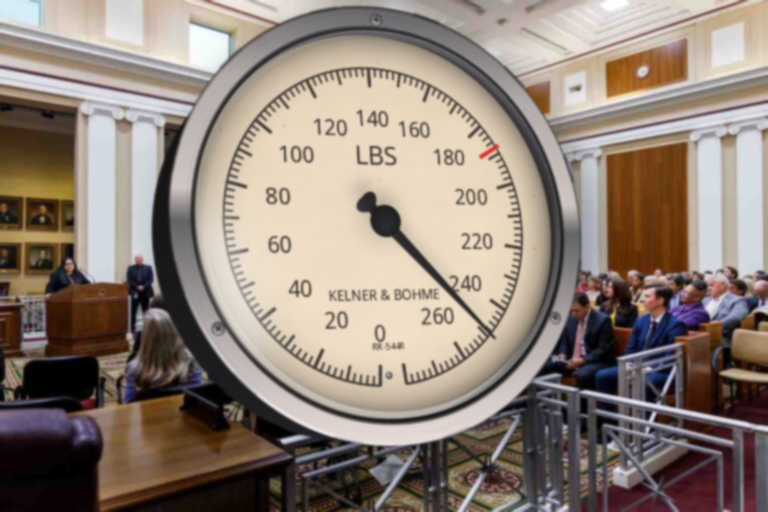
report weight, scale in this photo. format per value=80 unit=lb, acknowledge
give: value=250 unit=lb
